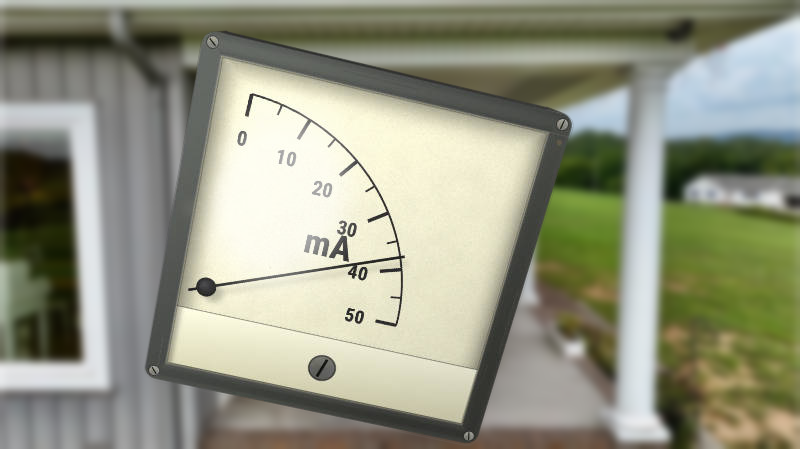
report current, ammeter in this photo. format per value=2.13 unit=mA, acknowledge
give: value=37.5 unit=mA
